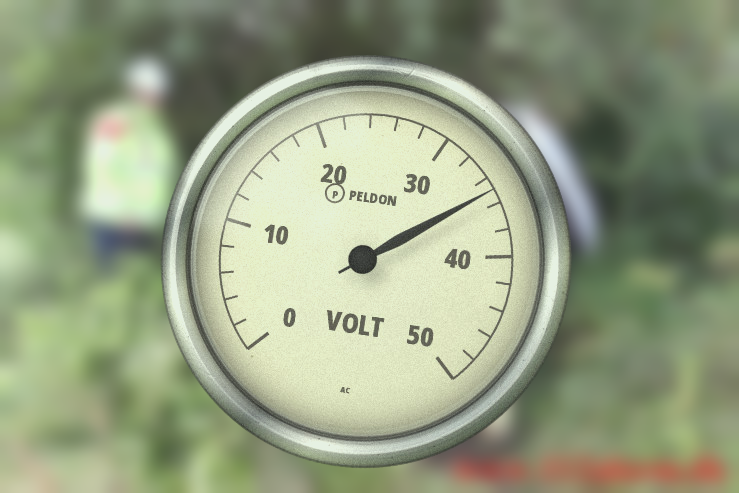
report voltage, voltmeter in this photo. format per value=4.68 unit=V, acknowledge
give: value=35 unit=V
